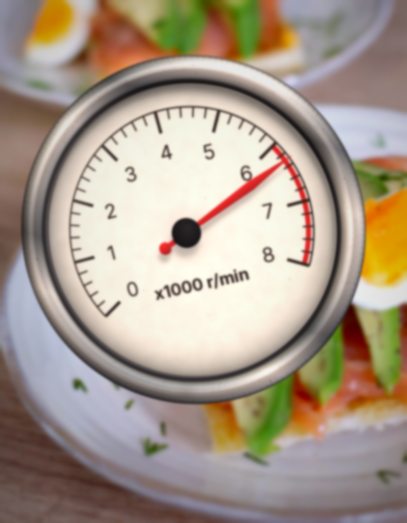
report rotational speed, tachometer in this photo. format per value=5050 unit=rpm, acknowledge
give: value=6300 unit=rpm
